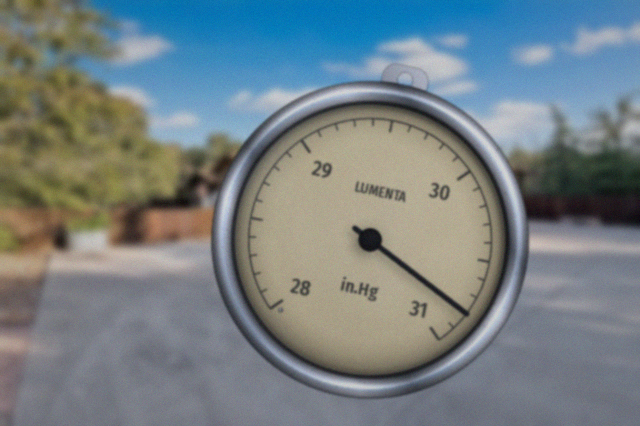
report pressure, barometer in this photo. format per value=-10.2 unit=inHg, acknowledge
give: value=30.8 unit=inHg
